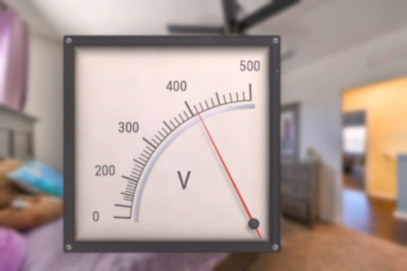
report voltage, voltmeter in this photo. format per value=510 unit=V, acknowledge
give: value=410 unit=V
